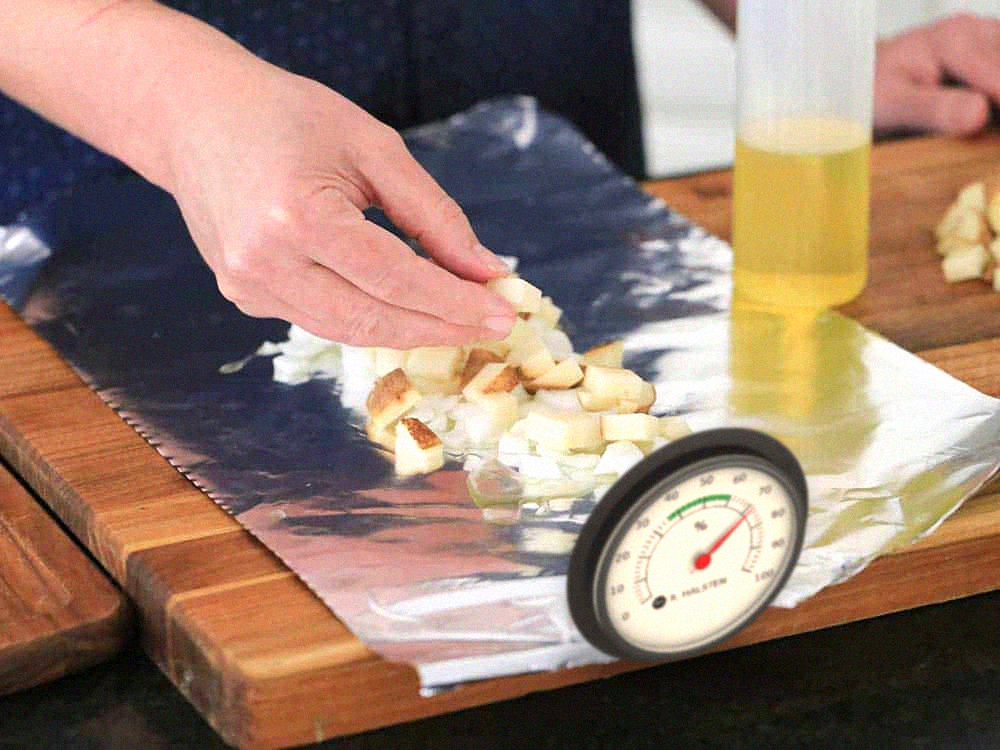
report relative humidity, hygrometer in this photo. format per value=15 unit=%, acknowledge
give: value=70 unit=%
